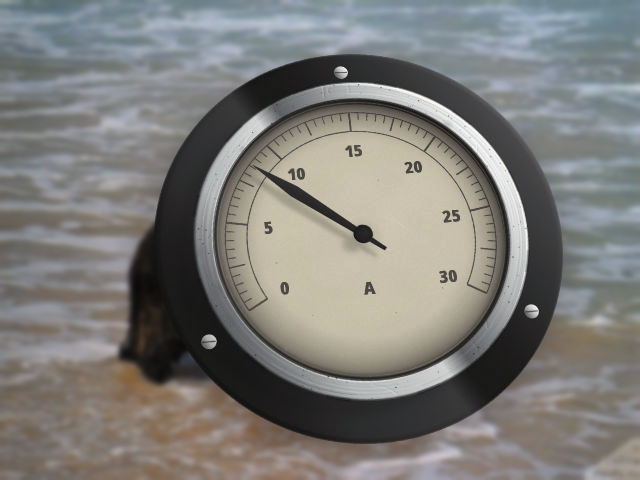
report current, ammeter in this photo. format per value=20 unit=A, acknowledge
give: value=8.5 unit=A
